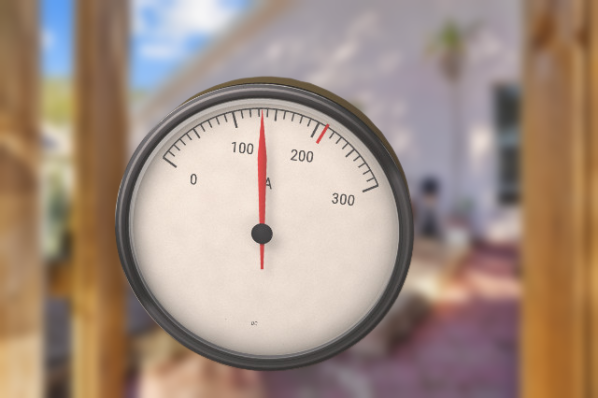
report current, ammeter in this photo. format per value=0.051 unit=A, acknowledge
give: value=135 unit=A
